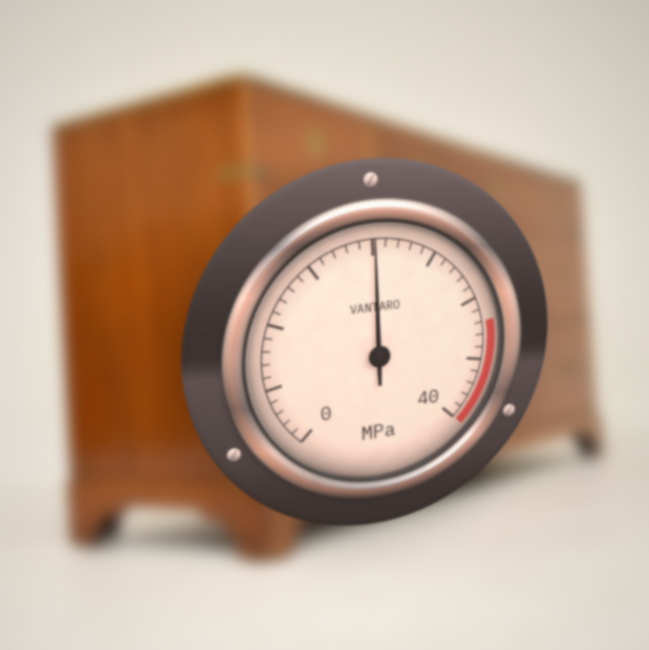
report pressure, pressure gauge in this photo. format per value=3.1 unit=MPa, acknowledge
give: value=20 unit=MPa
